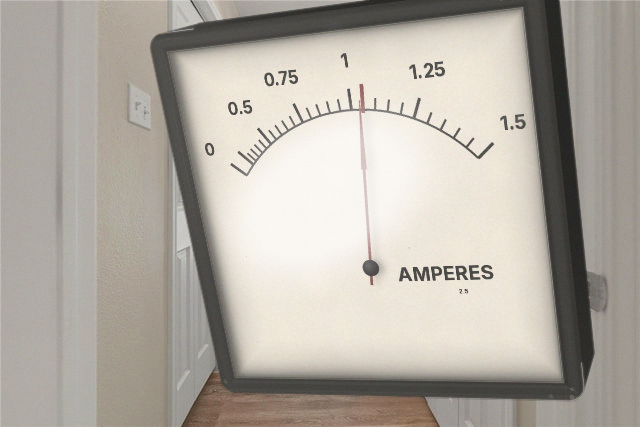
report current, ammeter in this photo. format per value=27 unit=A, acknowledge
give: value=1.05 unit=A
